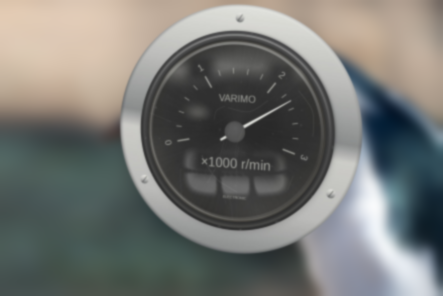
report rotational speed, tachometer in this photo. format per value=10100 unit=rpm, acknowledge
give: value=2300 unit=rpm
